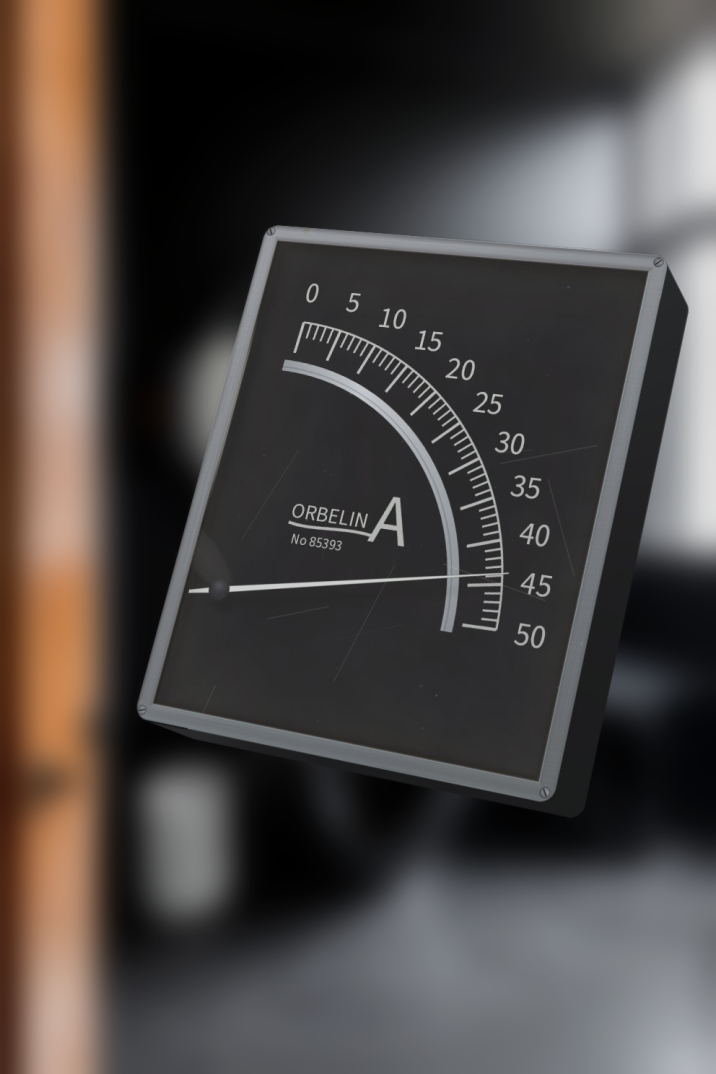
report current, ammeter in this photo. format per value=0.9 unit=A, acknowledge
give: value=44 unit=A
